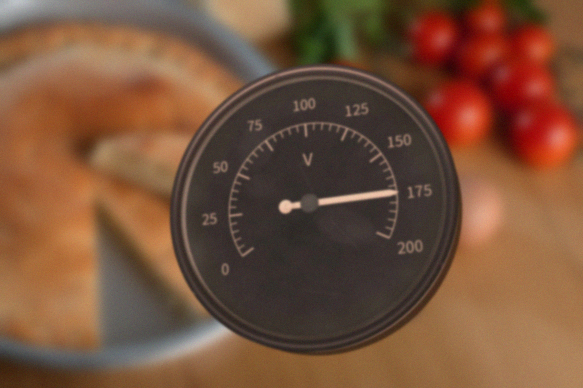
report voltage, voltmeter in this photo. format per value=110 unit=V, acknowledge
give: value=175 unit=V
